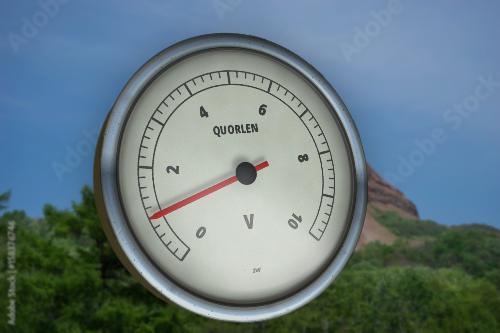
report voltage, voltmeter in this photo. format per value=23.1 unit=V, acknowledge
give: value=1 unit=V
